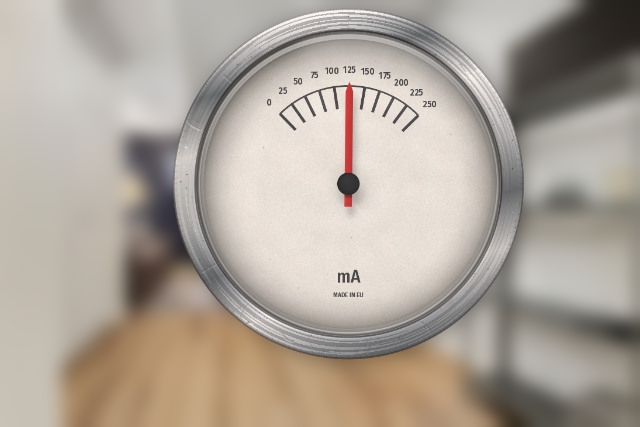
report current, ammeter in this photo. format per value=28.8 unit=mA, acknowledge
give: value=125 unit=mA
